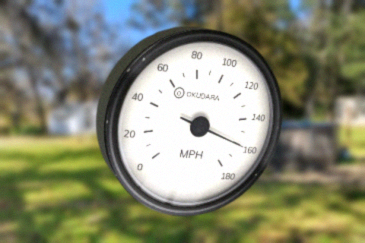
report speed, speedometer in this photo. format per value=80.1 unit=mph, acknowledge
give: value=160 unit=mph
